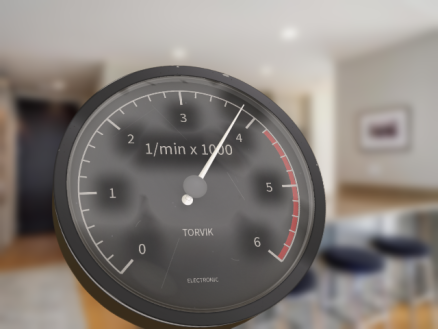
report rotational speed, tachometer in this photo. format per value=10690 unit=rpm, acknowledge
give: value=3800 unit=rpm
